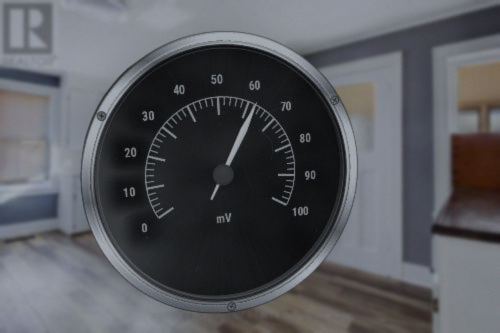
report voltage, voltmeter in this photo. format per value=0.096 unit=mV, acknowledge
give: value=62 unit=mV
